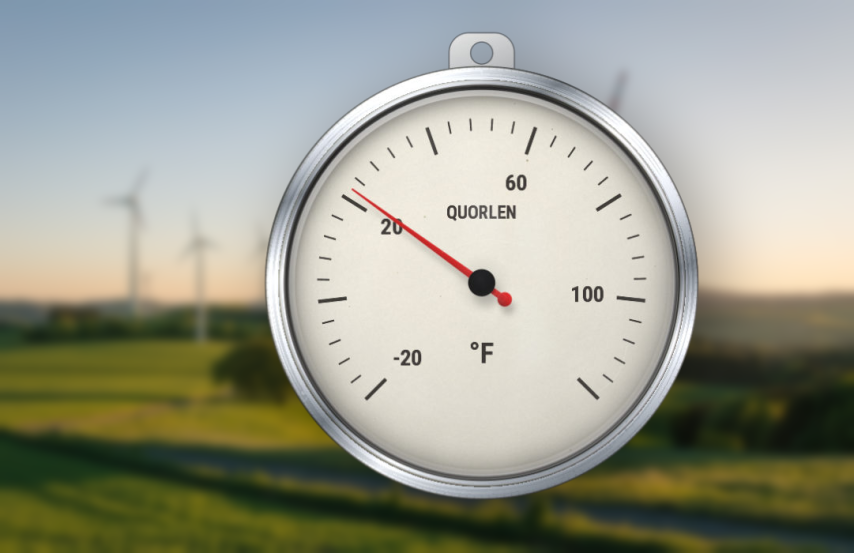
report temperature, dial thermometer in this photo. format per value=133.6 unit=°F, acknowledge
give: value=22 unit=°F
